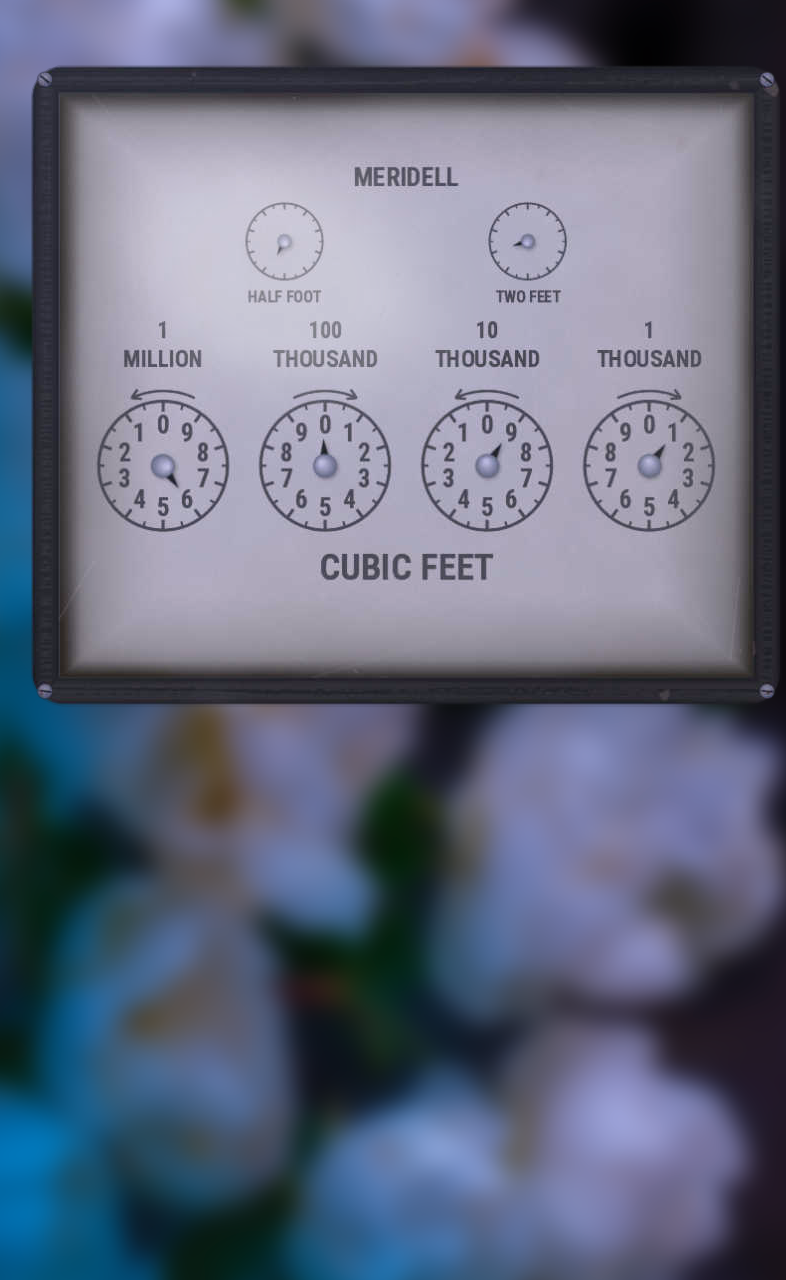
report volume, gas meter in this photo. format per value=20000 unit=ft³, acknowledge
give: value=599100 unit=ft³
